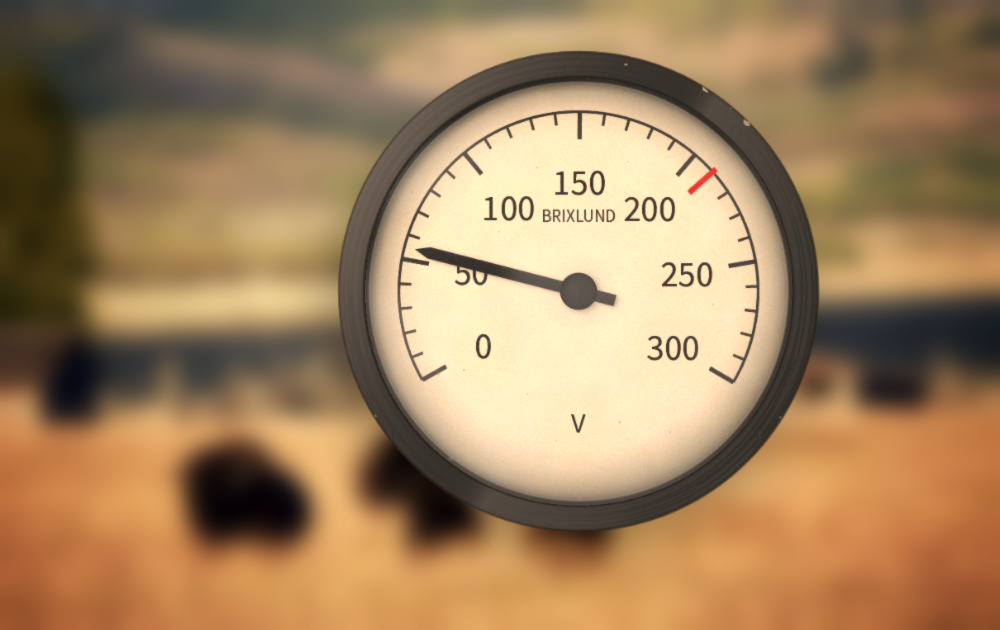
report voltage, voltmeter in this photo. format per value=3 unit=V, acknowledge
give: value=55 unit=V
